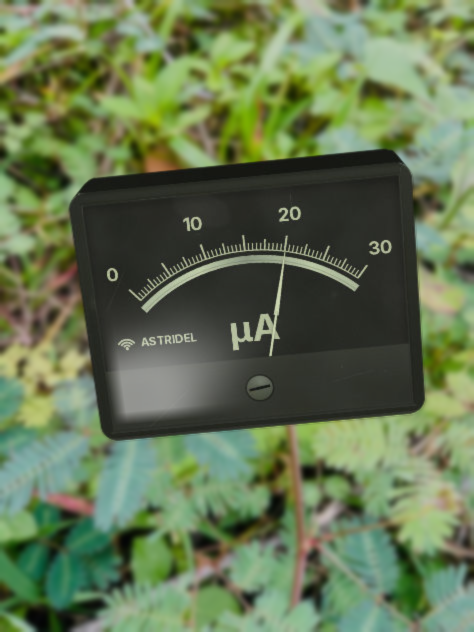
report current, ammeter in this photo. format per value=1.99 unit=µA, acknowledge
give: value=20 unit=µA
